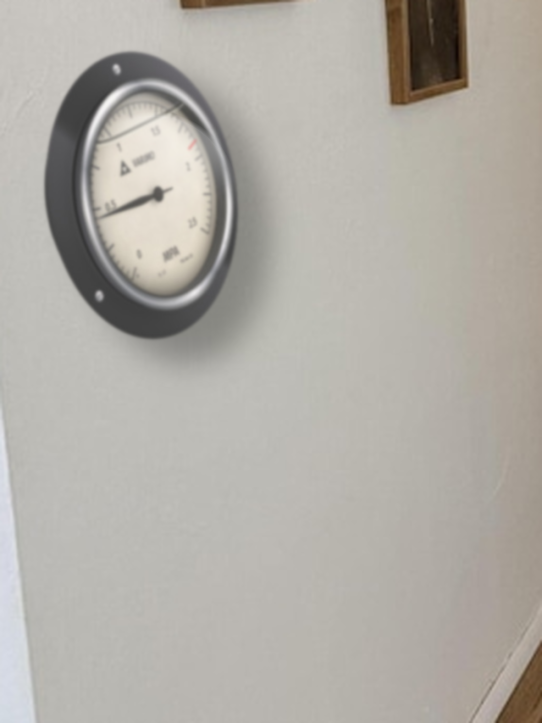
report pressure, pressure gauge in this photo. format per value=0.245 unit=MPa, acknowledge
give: value=0.45 unit=MPa
